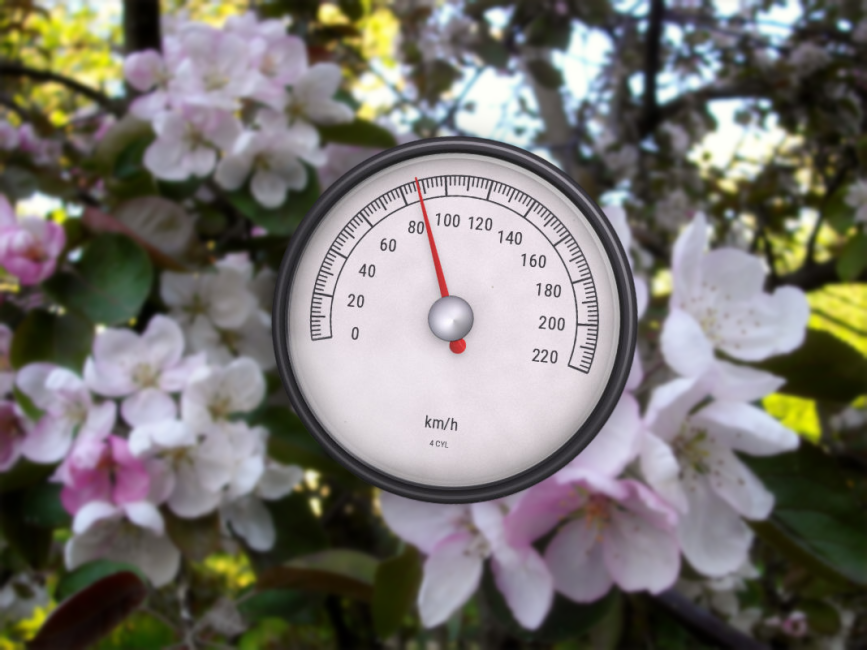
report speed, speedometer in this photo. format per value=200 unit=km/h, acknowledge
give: value=88 unit=km/h
